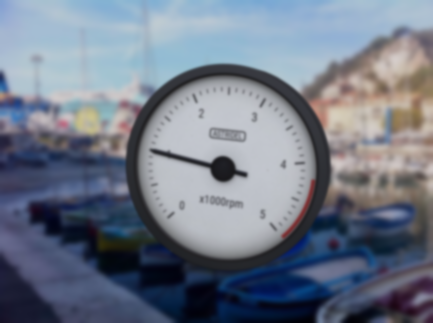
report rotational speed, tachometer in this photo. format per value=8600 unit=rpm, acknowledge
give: value=1000 unit=rpm
